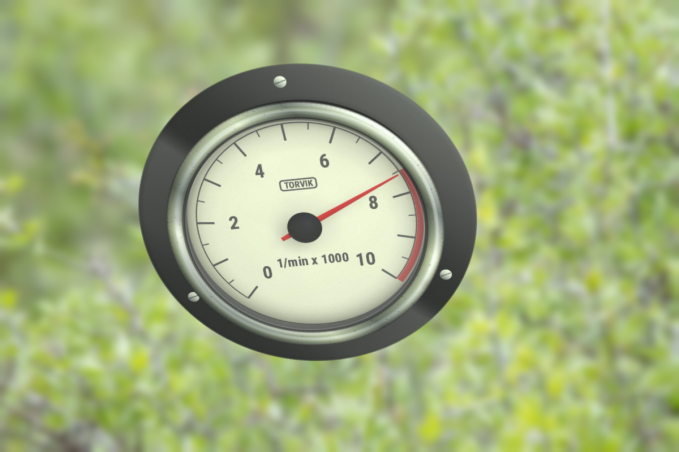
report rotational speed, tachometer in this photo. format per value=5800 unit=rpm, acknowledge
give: value=7500 unit=rpm
